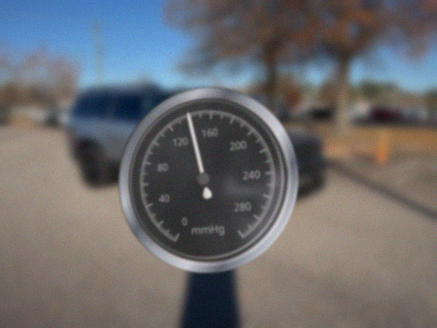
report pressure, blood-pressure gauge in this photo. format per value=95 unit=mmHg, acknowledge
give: value=140 unit=mmHg
